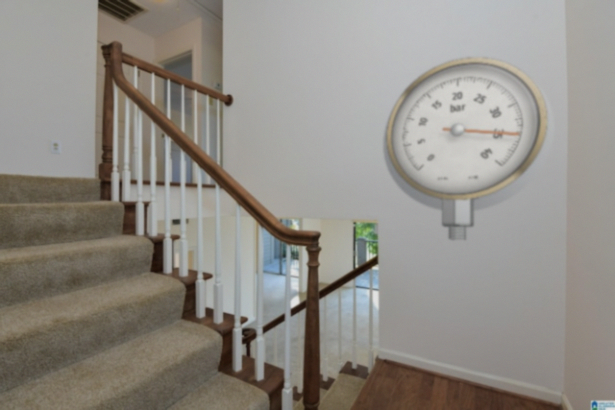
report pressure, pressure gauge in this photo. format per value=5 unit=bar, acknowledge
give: value=35 unit=bar
